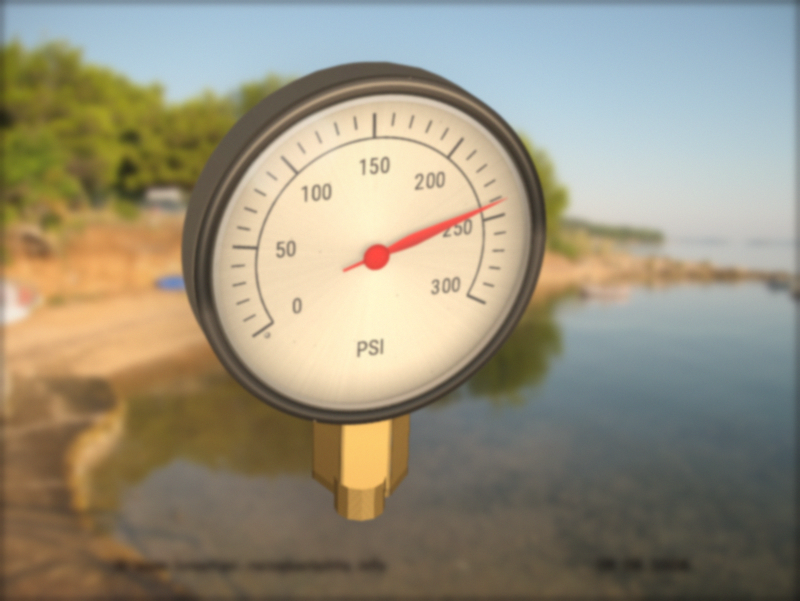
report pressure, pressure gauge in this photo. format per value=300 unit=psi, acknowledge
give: value=240 unit=psi
